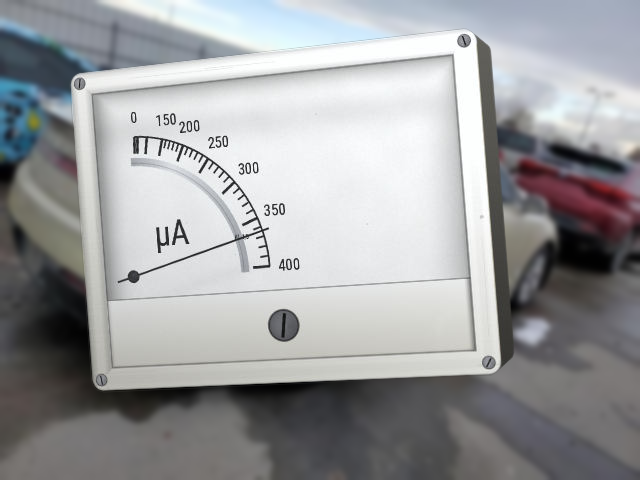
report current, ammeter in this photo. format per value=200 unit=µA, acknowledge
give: value=365 unit=µA
